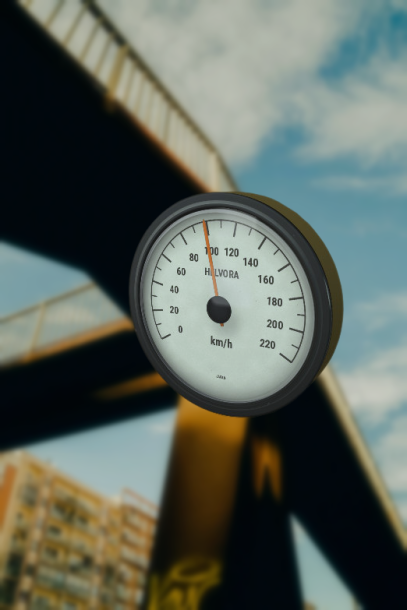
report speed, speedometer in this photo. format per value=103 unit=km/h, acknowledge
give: value=100 unit=km/h
